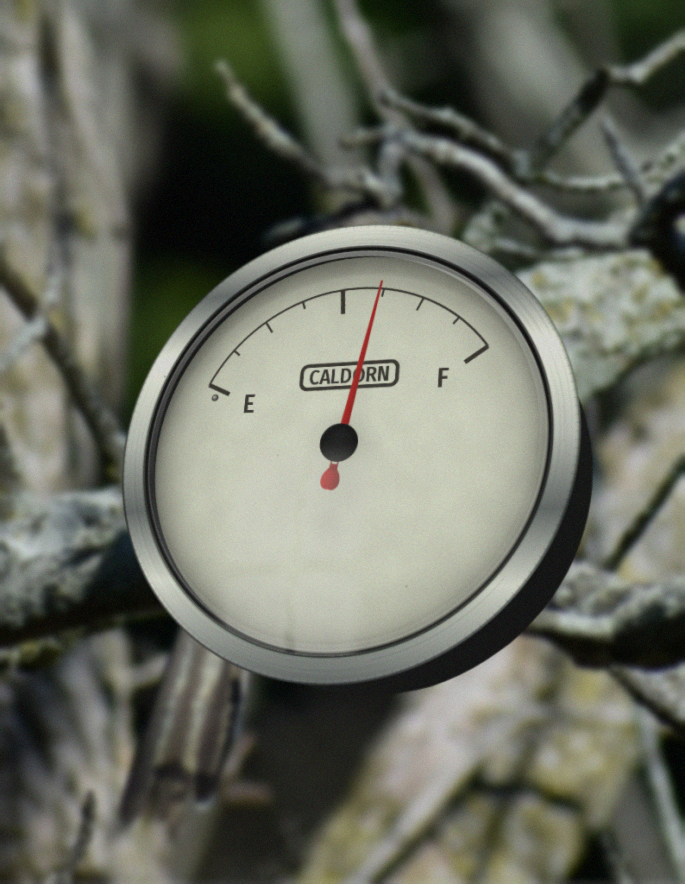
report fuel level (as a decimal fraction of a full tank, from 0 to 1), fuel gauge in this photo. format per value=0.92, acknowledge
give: value=0.625
